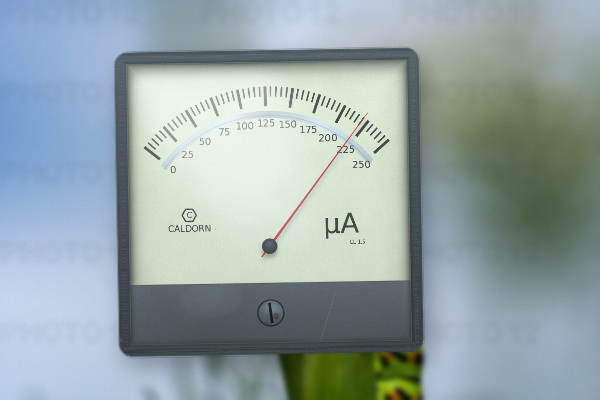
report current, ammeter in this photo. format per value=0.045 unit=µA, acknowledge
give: value=220 unit=µA
